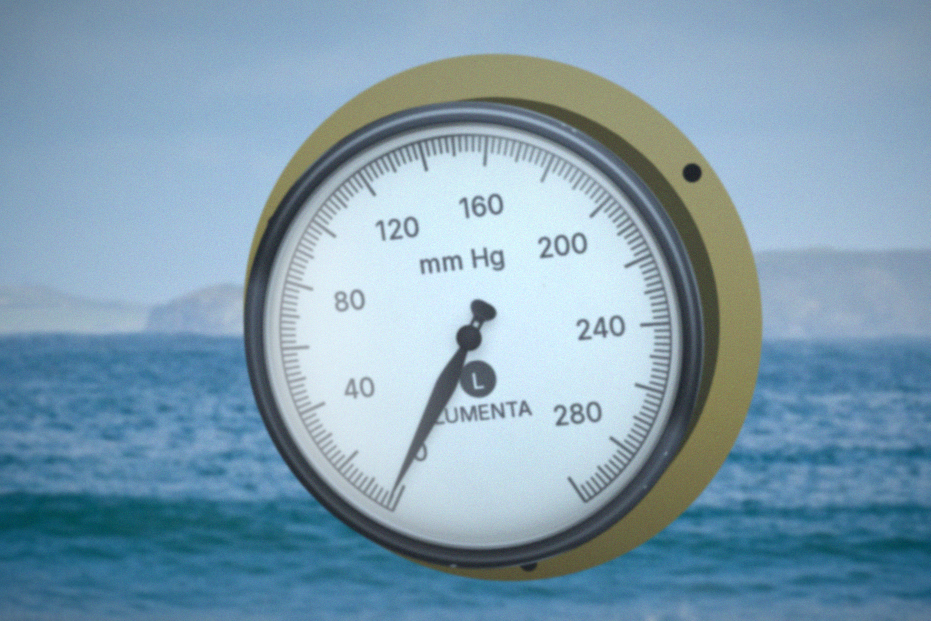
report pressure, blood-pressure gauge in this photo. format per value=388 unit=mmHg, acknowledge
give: value=2 unit=mmHg
